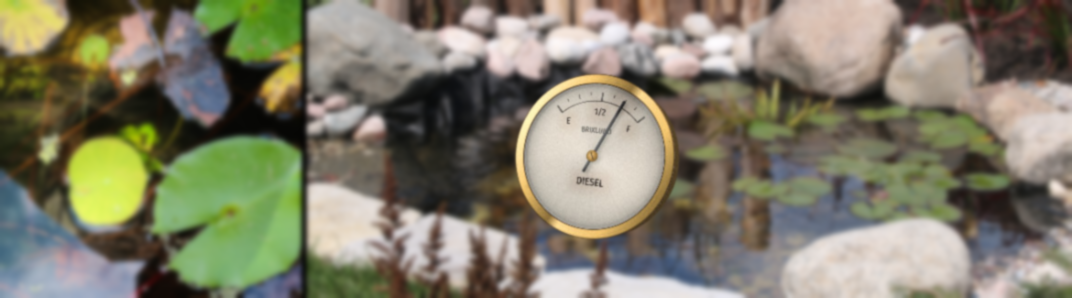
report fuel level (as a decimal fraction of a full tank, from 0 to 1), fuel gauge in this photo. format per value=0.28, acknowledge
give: value=0.75
